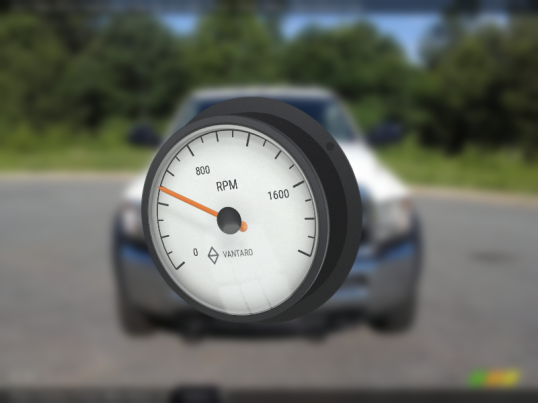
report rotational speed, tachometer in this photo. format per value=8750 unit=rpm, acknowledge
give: value=500 unit=rpm
